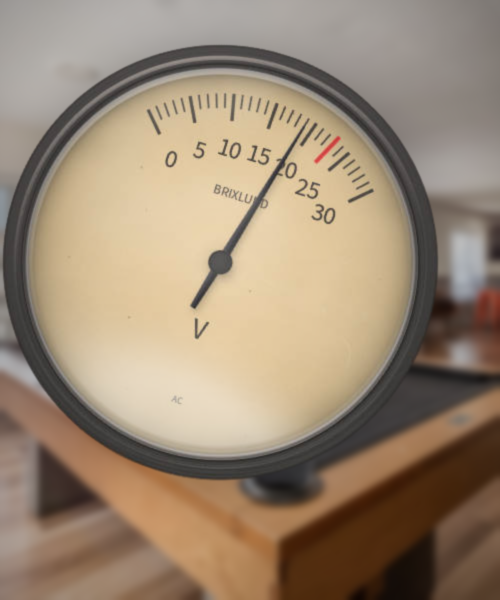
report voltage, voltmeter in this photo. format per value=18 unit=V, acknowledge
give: value=19 unit=V
